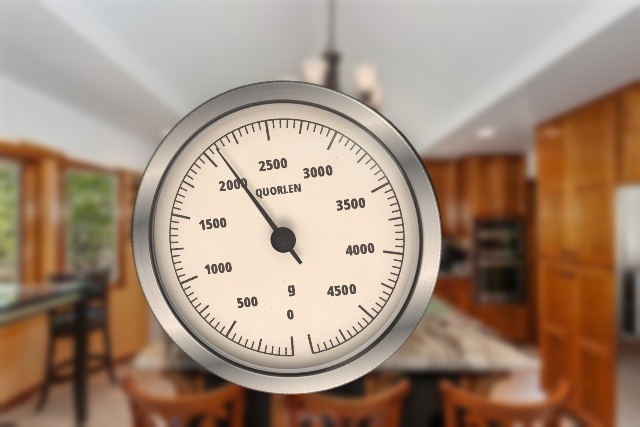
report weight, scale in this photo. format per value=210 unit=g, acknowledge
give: value=2100 unit=g
